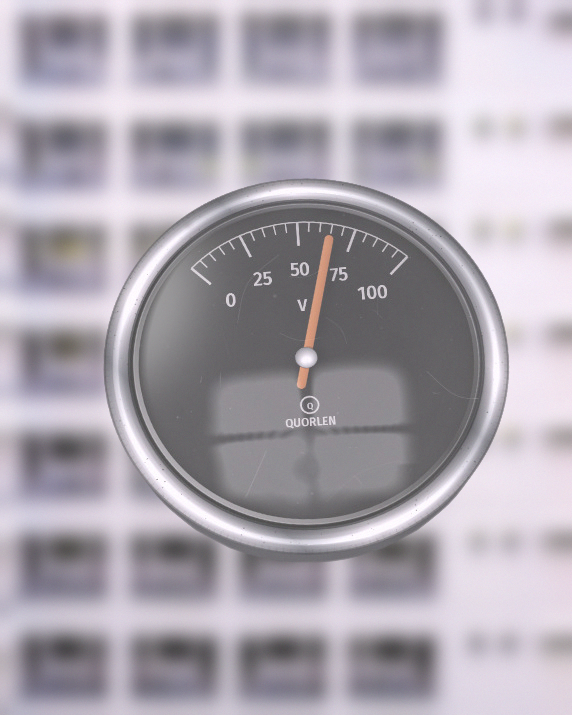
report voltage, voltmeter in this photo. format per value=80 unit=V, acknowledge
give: value=65 unit=V
